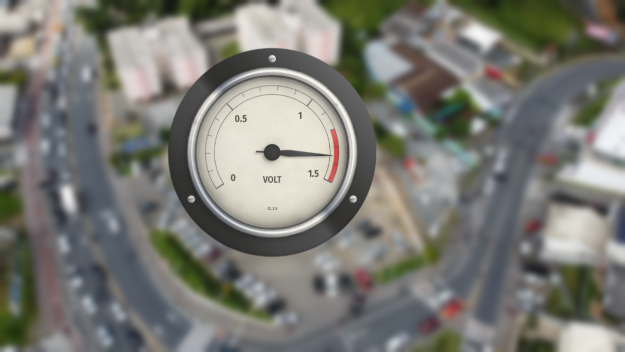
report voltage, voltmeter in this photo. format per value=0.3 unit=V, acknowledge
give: value=1.35 unit=V
